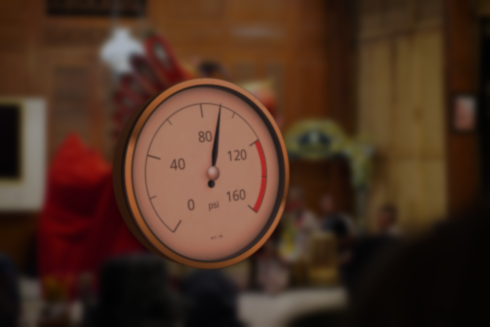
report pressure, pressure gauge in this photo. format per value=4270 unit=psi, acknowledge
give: value=90 unit=psi
